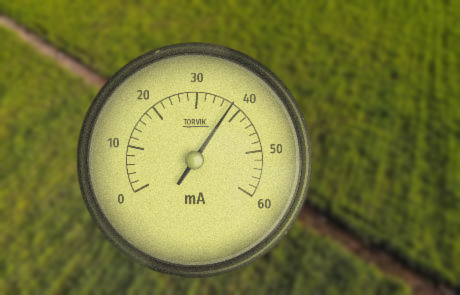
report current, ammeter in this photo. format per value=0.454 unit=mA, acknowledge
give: value=38 unit=mA
